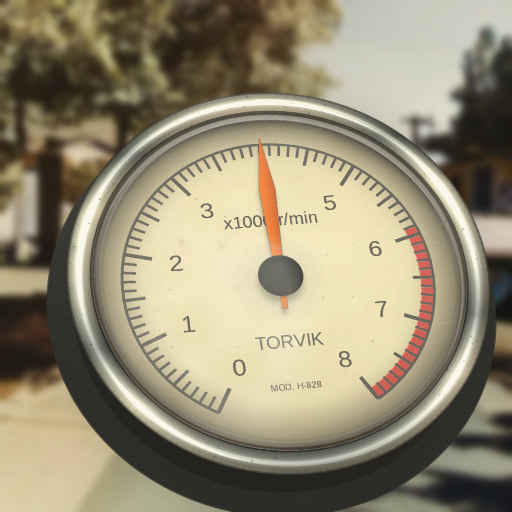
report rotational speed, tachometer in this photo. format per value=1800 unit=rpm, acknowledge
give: value=4000 unit=rpm
